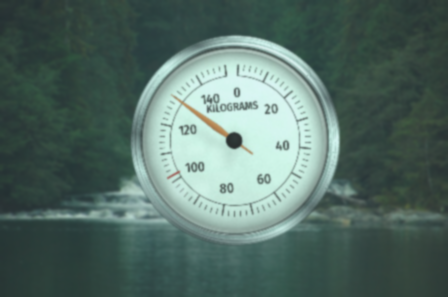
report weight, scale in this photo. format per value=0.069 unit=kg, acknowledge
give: value=130 unit=kg
